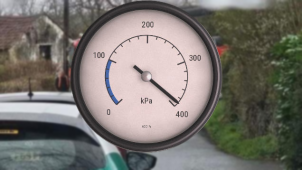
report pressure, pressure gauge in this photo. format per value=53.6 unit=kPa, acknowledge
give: value=390 unit=kPa
